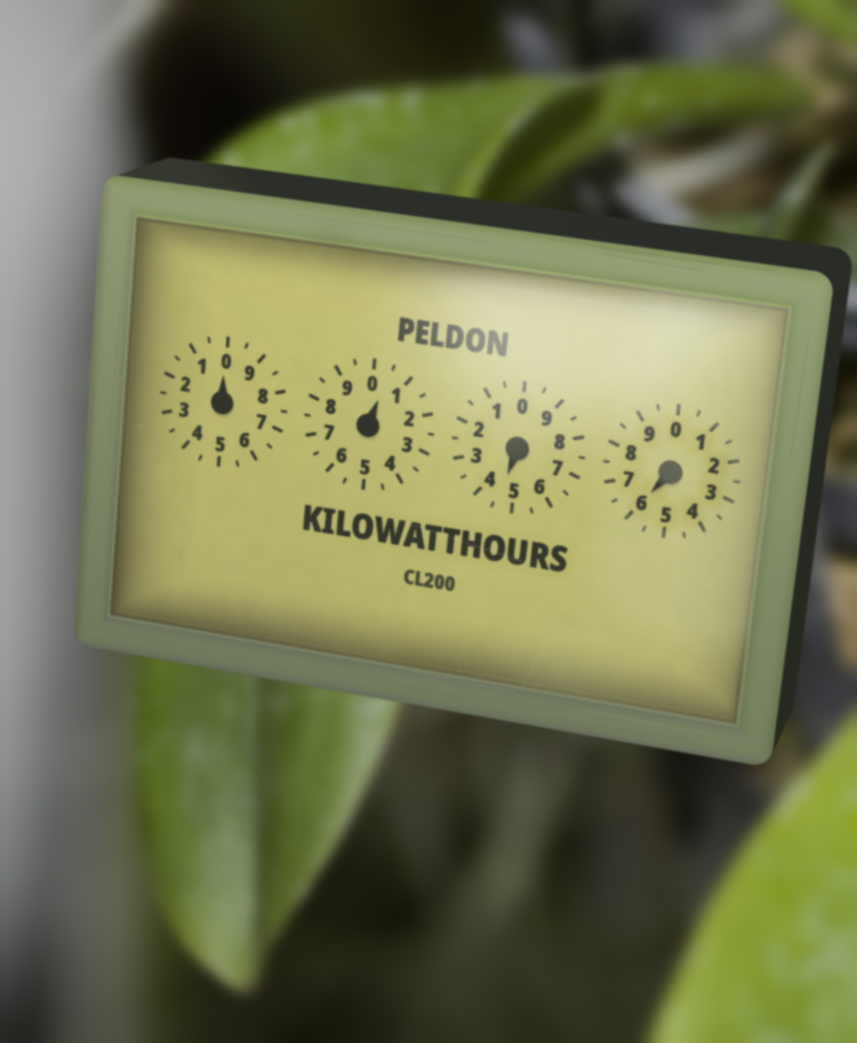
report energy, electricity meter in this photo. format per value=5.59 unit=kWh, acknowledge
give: value=46 unit=kWh
